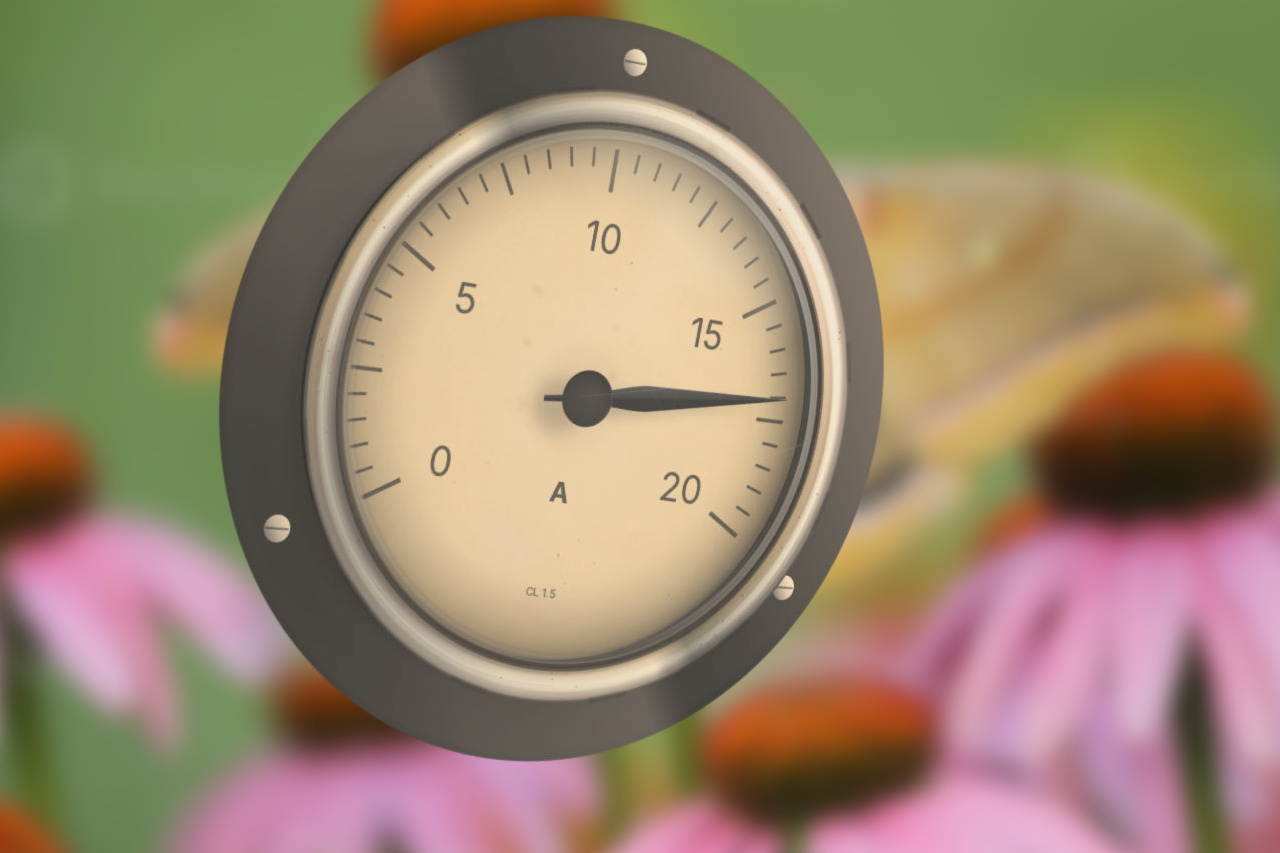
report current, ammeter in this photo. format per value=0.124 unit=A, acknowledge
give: value=17 unit=A
